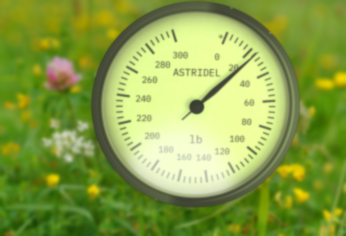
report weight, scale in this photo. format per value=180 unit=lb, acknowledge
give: value=24 unit=lb
